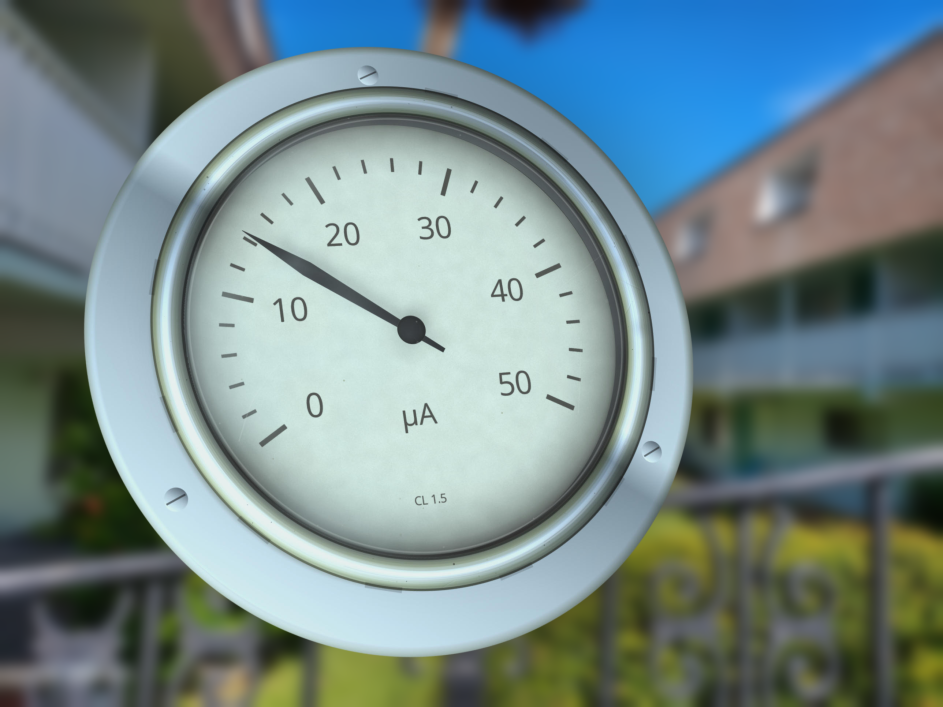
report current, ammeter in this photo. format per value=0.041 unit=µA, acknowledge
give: value=14 unit=µA
